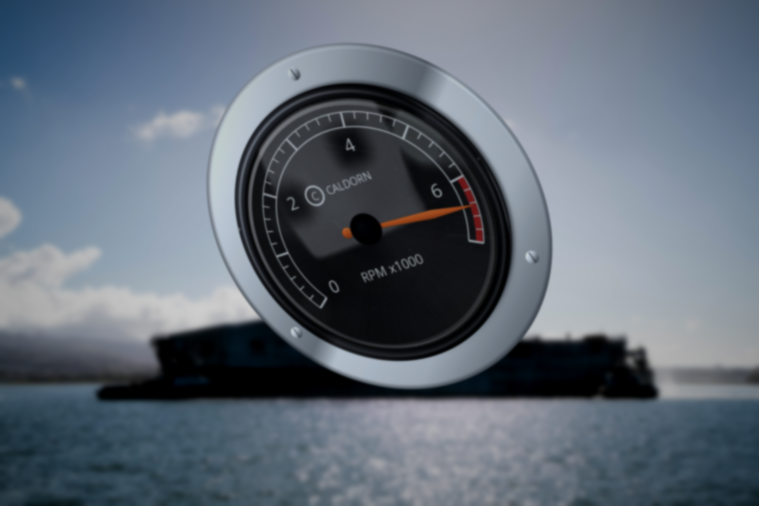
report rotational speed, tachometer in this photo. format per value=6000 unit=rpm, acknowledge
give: value=6400 unit=rpm
